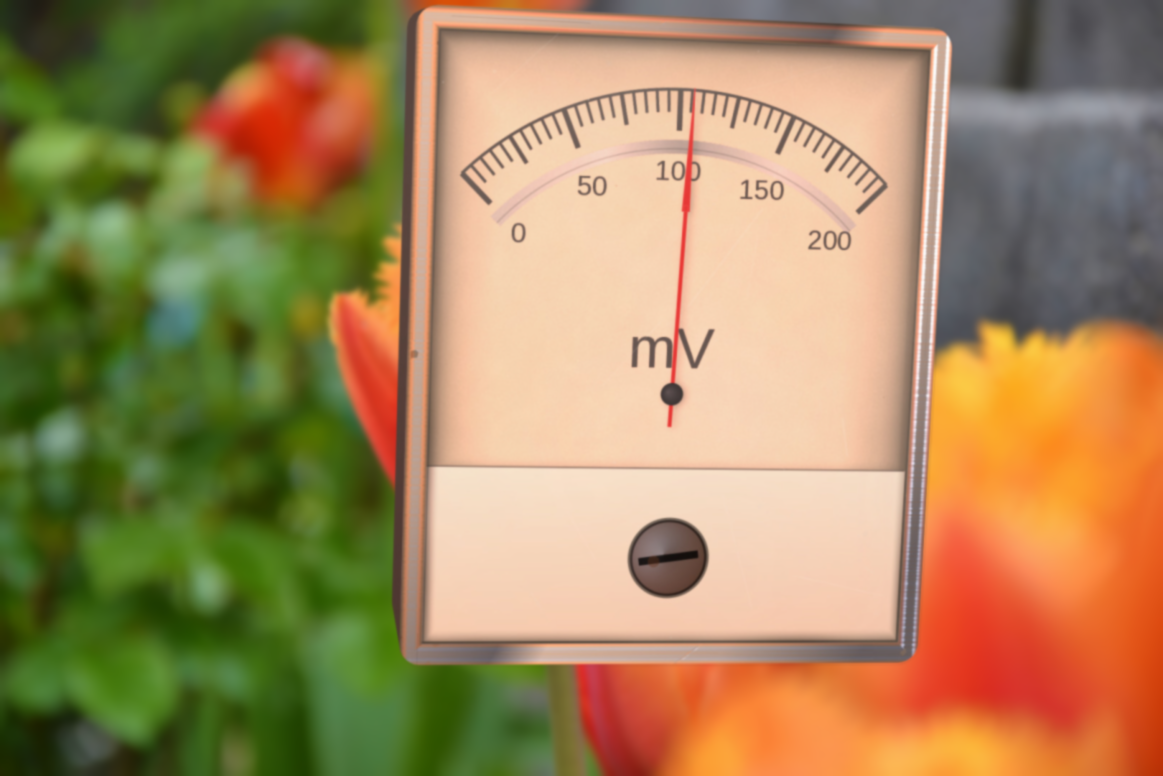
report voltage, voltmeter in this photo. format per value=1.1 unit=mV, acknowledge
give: value=105 unit=mV
